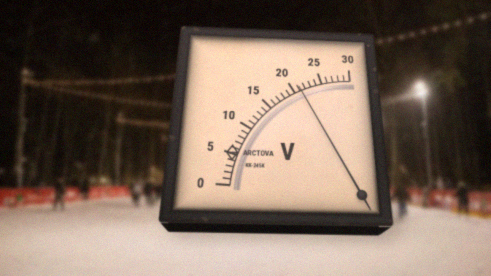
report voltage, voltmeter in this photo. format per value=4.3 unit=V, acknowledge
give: value=21 unit=V
